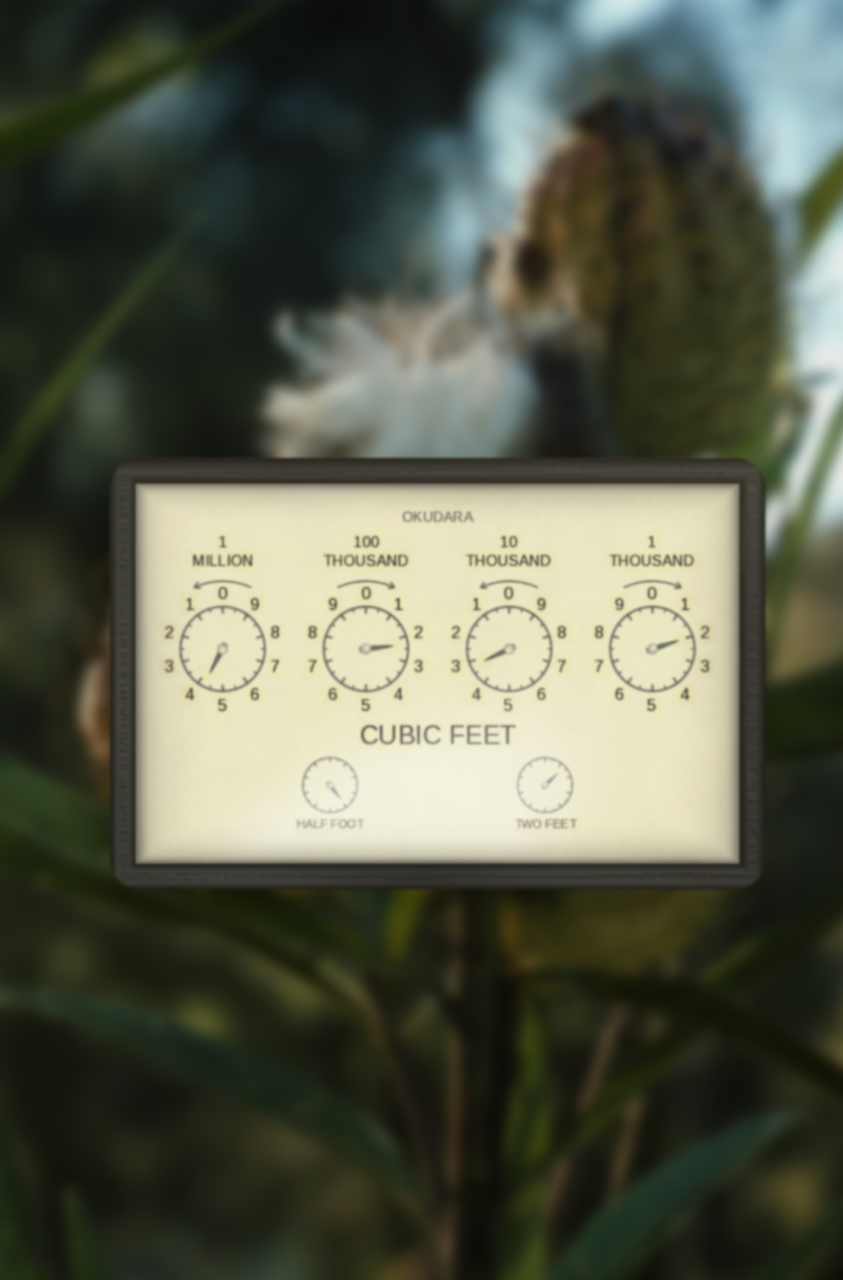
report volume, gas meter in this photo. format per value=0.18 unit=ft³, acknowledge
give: value=423200 unit=ft³
